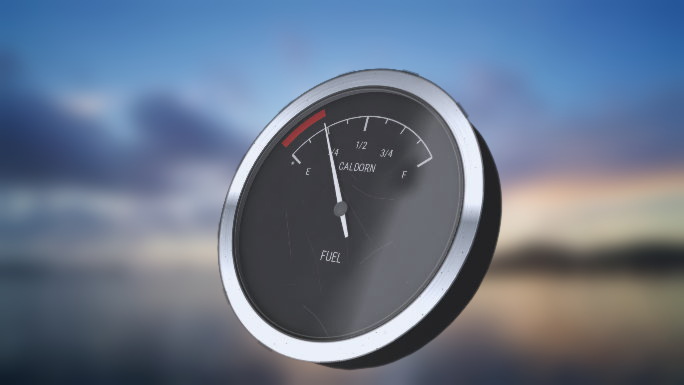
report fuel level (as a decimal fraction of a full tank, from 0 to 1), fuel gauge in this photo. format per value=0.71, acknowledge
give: value=0.25
